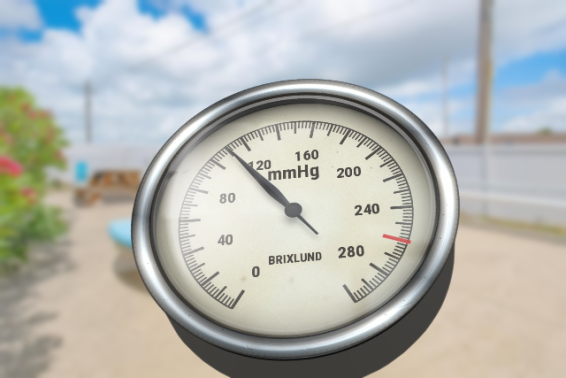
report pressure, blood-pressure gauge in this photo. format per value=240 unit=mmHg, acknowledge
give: value=110 unit=mmHg
